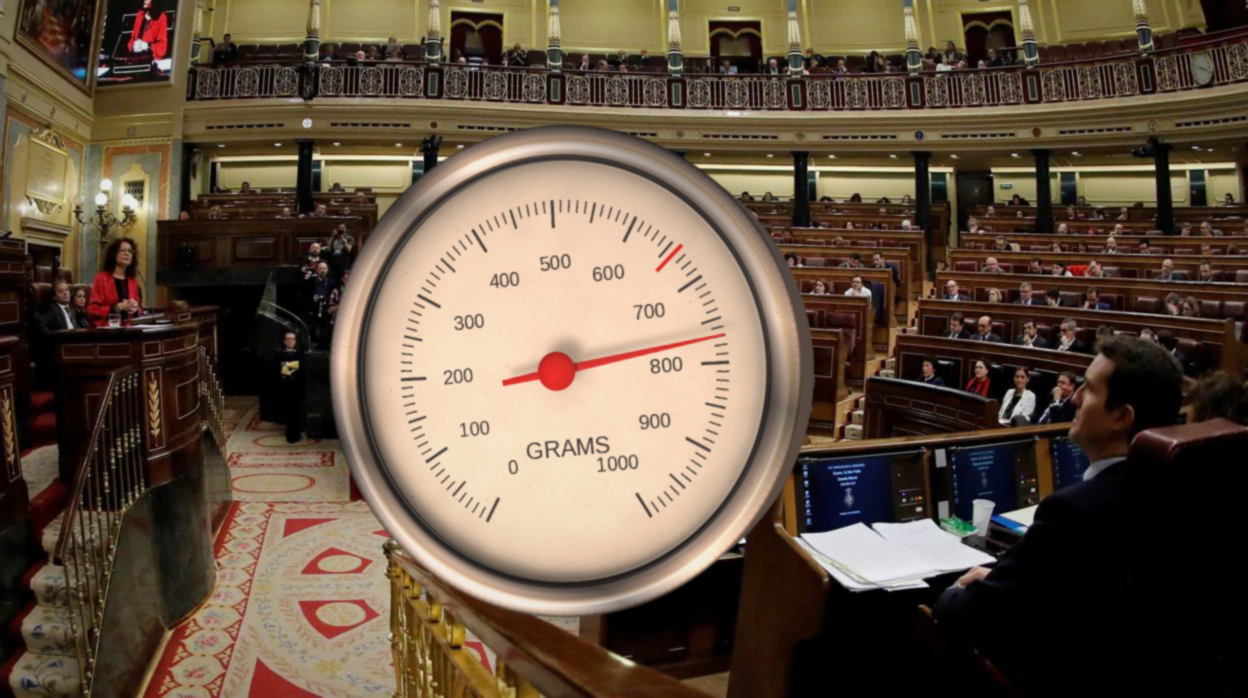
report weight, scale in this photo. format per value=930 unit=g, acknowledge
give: value=770 unit=g
